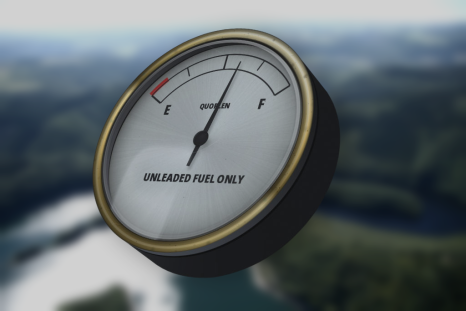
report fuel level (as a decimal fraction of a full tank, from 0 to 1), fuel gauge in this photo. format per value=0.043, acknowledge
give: value=0.625
